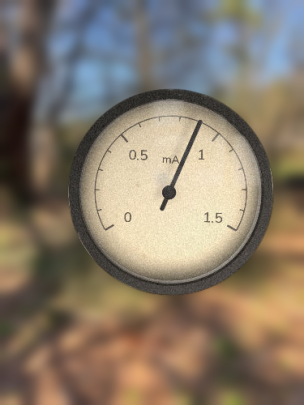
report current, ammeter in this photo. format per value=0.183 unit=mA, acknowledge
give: value=0.9 unit=mA
